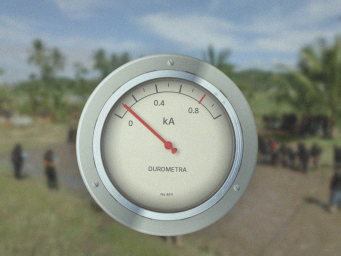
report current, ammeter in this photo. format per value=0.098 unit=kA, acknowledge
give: value=0.1 unit=kA
